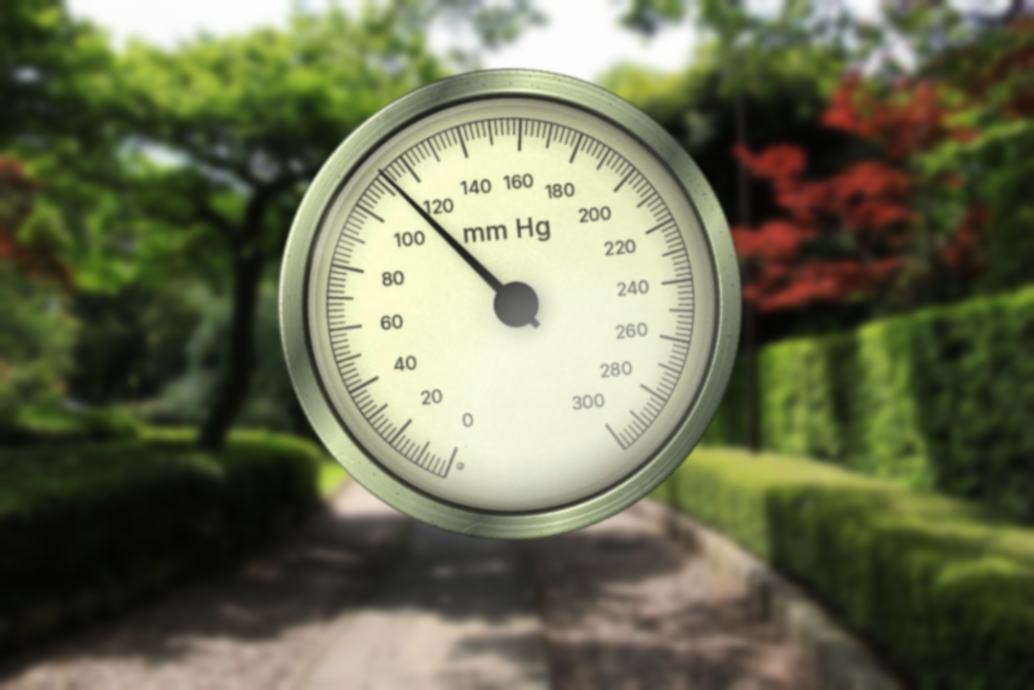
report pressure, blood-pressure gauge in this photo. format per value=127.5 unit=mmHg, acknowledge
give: value=112 unit=mmHg
